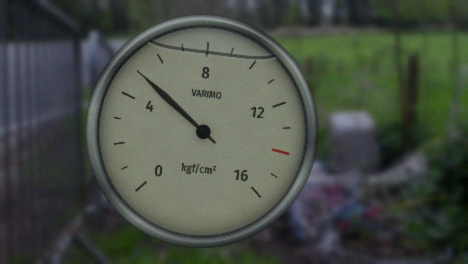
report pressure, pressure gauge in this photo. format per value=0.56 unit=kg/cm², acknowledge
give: value=5 unit=kg/cm²
